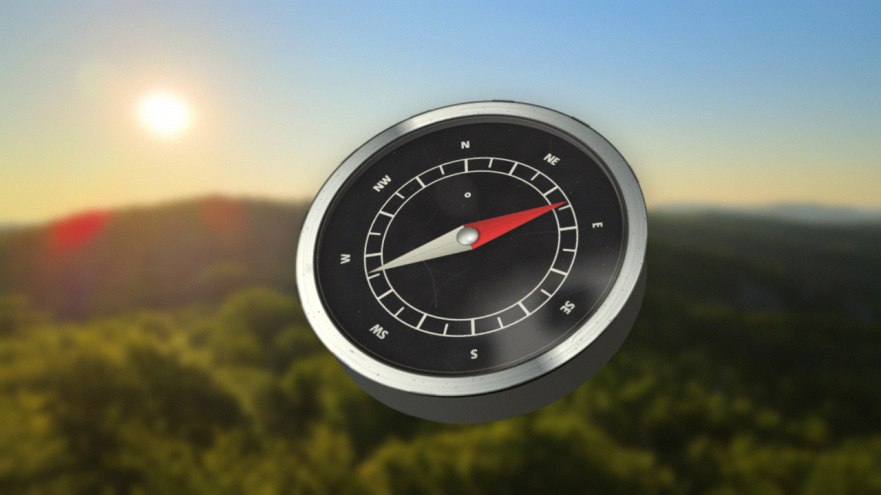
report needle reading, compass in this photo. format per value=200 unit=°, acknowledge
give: value=75 unit=°
